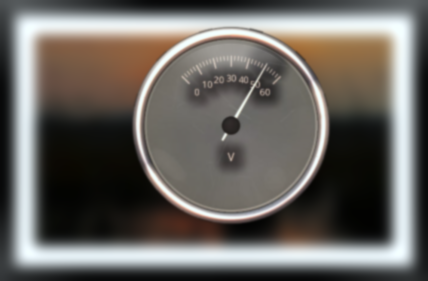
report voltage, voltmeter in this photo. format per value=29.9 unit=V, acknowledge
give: value=50 unit=V
